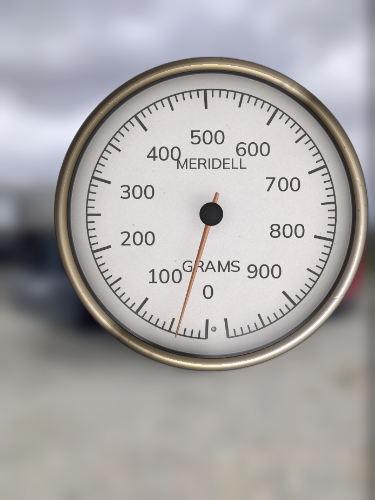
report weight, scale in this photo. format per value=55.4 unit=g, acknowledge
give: value=40 unit=g
